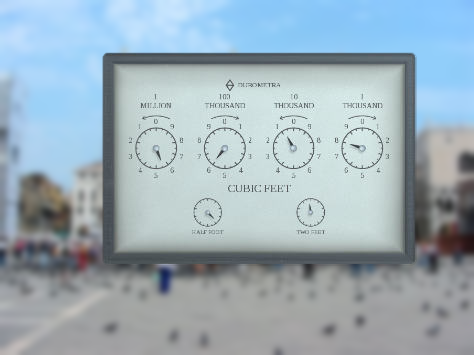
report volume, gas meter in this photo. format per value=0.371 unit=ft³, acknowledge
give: value=560800 unit=ft³
